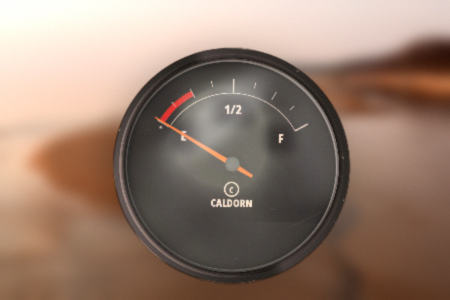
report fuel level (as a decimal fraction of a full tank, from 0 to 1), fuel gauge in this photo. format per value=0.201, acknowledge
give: value=0
